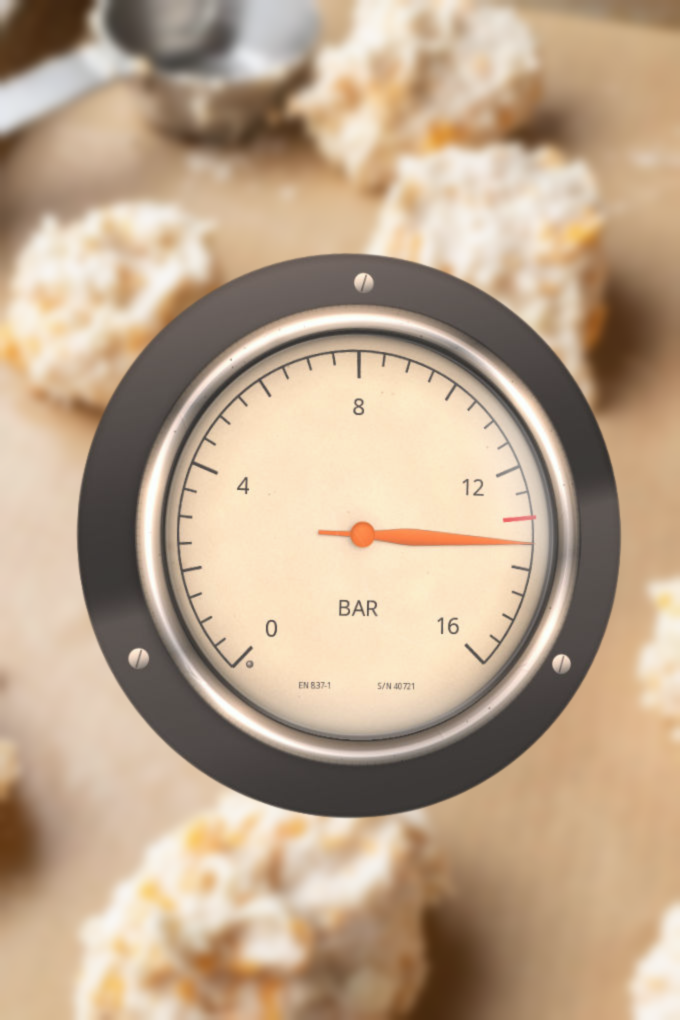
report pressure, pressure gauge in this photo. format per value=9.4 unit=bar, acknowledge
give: value=13.5 unit=bar
